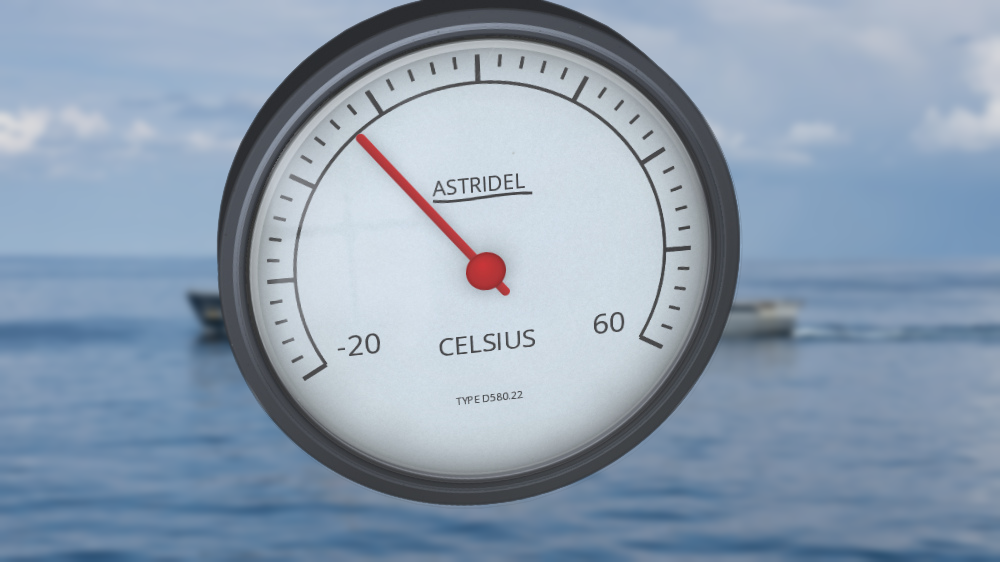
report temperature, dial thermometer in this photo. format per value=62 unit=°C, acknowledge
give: value=7 unit=°C
